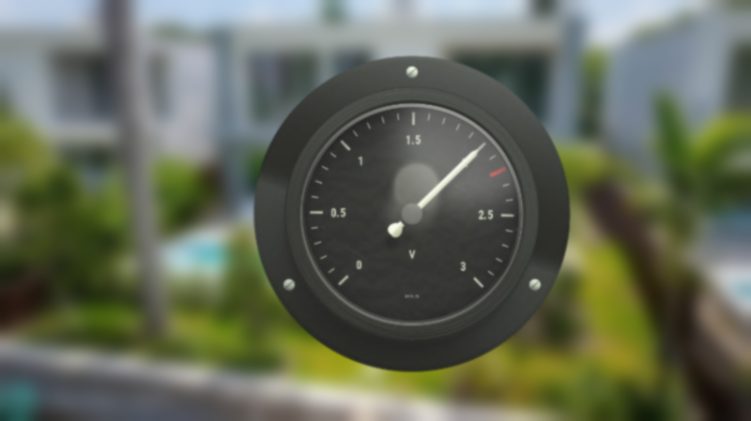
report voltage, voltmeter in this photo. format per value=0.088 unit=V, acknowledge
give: value=2 unit=V
